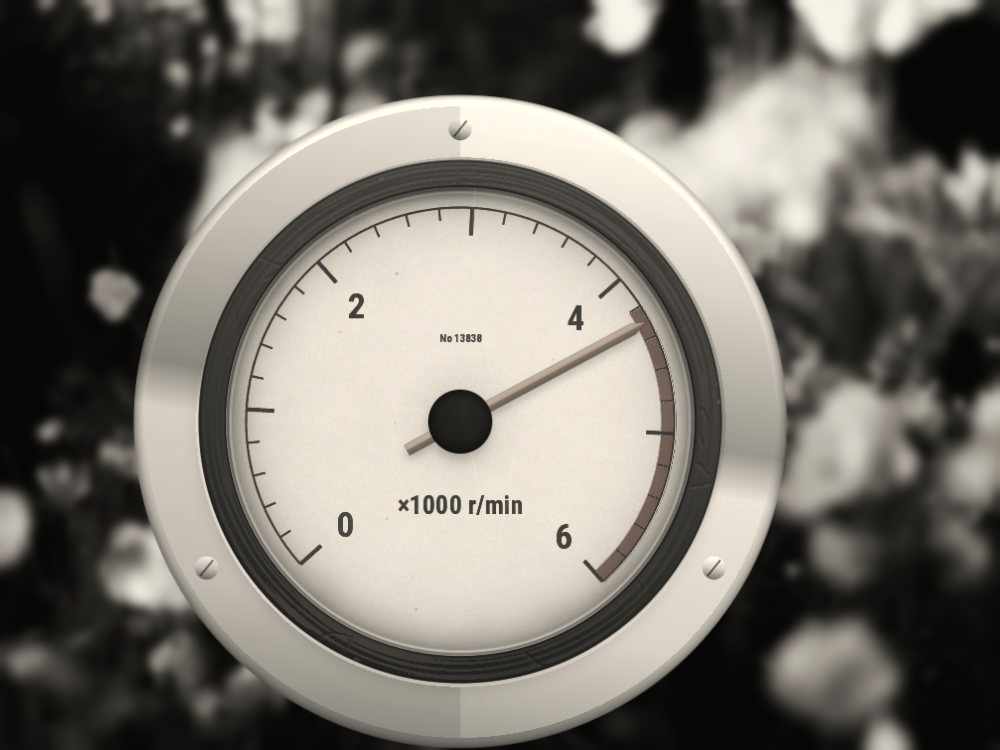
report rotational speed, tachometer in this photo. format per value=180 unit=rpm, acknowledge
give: value=4300 unit=rpm
